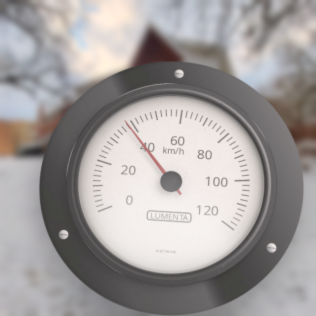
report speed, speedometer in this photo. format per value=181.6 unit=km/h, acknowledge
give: value=38 unit=km/h
